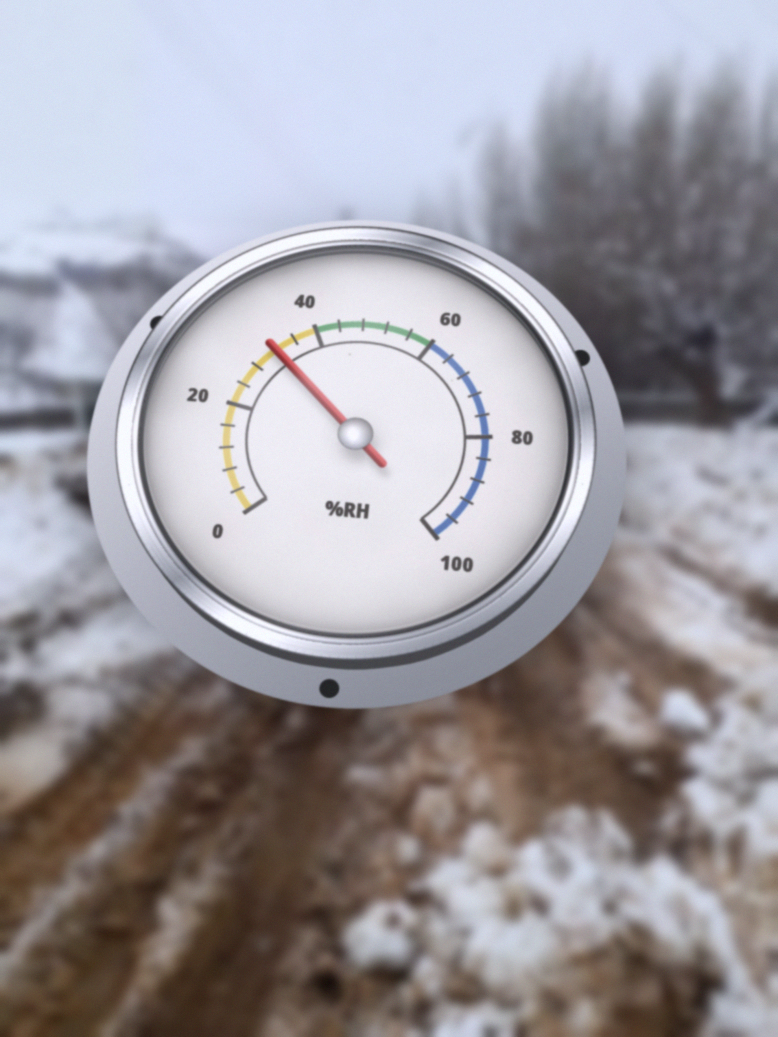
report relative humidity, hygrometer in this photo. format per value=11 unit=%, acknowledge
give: value=32 unit=%
